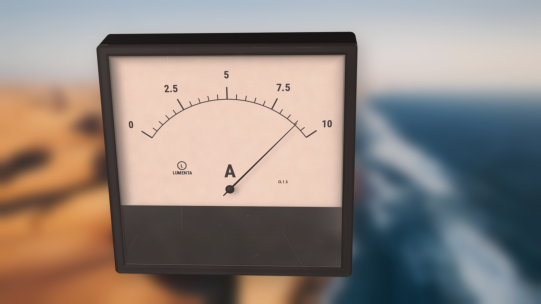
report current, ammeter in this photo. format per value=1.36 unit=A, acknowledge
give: value=9 unit=A
